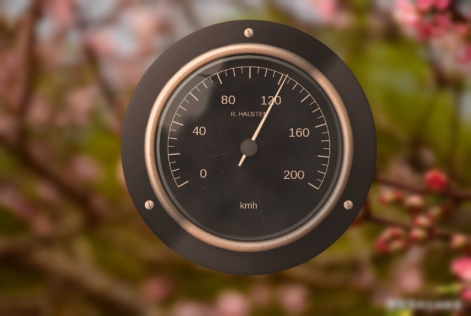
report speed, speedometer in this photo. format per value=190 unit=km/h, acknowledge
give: value=122.5 unit=km/h
